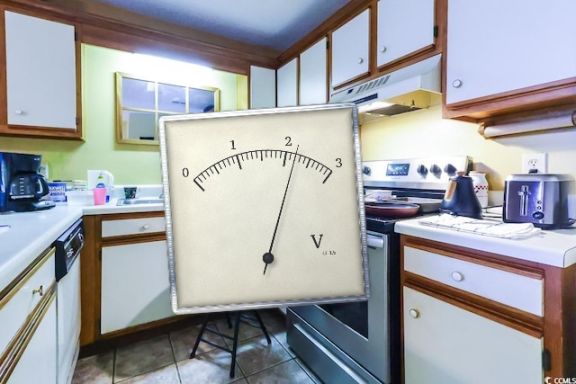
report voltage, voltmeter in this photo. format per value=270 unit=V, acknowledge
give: value=2.2 unit=V
